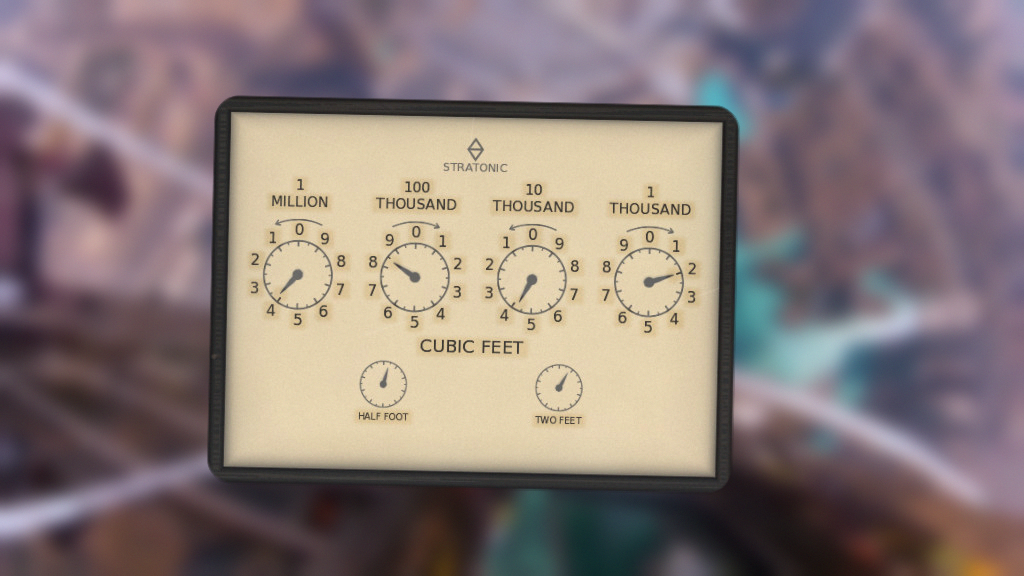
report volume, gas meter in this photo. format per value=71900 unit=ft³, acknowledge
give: value=384200 unit=ft³
